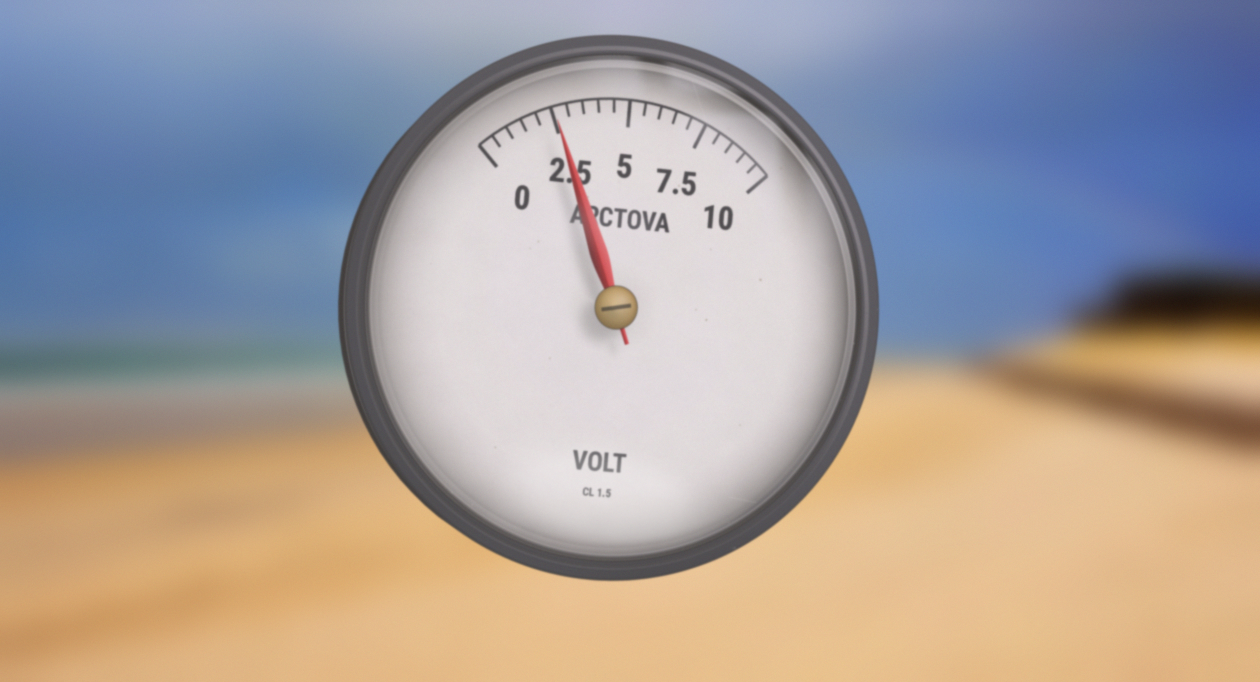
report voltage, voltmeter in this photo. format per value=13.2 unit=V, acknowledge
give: value=2.5 unit=V
